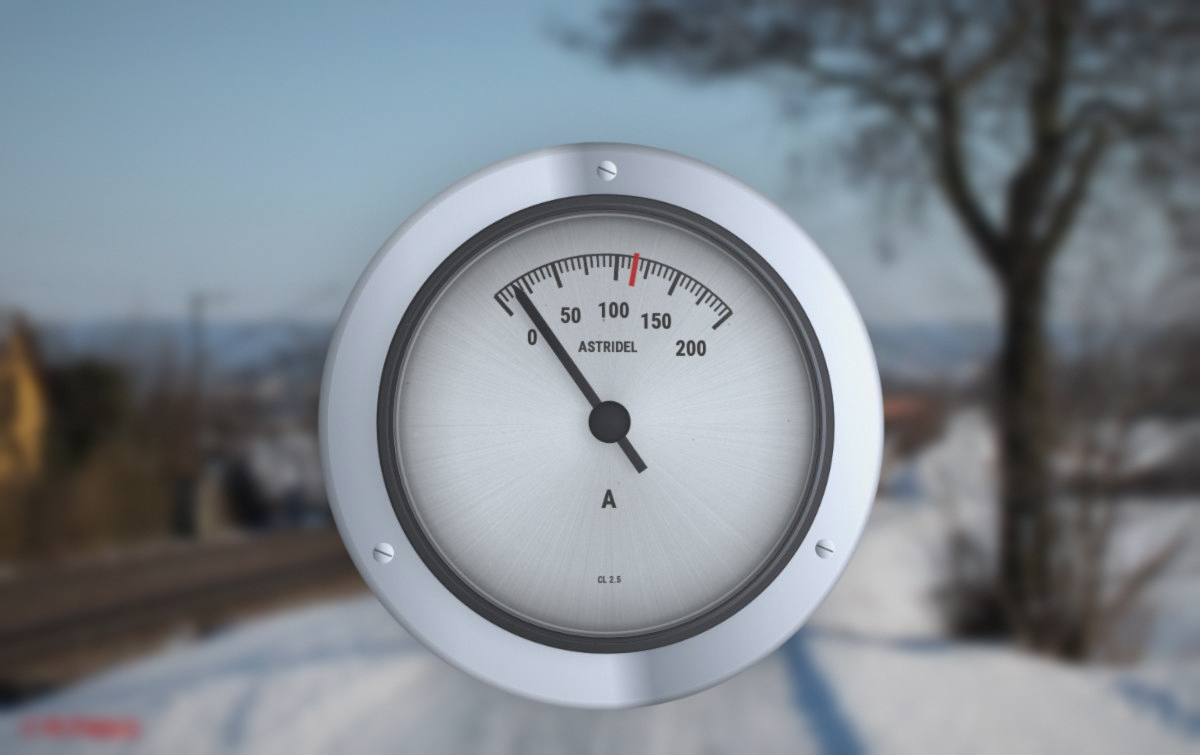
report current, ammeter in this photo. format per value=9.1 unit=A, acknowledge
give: value=15 unit=A
